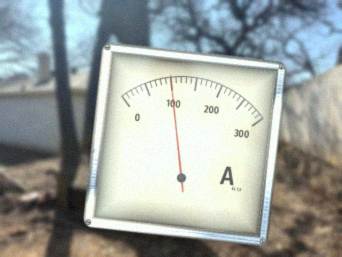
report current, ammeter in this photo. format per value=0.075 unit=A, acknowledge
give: value=100 unit=A
